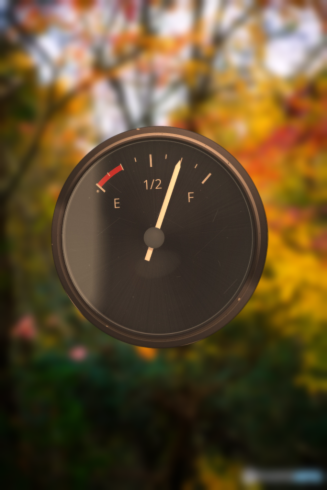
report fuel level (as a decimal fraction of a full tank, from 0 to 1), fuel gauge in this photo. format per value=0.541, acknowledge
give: value=0.75
